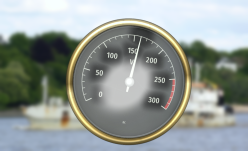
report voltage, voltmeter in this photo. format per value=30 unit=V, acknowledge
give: value=160 unit=V
